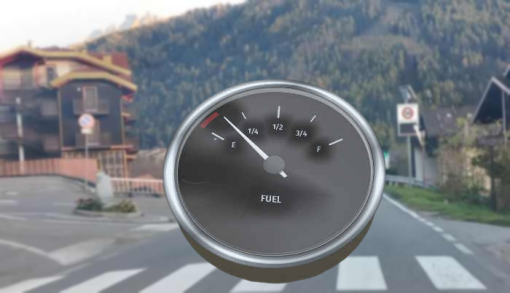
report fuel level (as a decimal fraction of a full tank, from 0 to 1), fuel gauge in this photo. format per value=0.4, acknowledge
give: value=0.125
